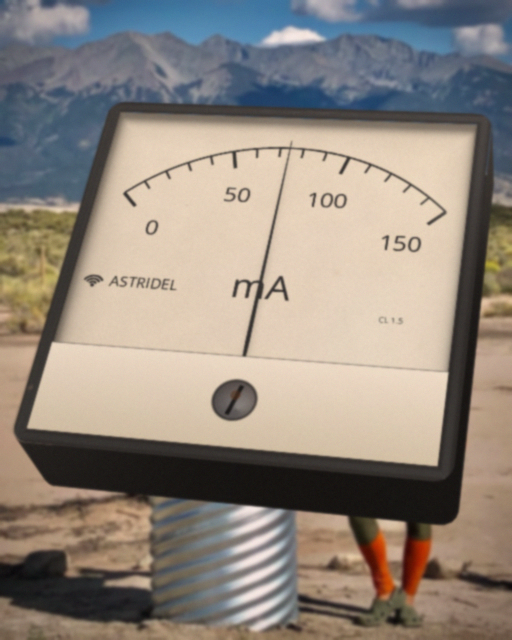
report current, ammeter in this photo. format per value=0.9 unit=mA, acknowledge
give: value=75 unit=mA
